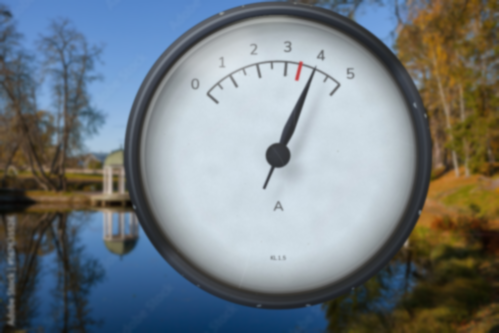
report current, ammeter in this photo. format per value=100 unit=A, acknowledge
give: value=4 unit=A
